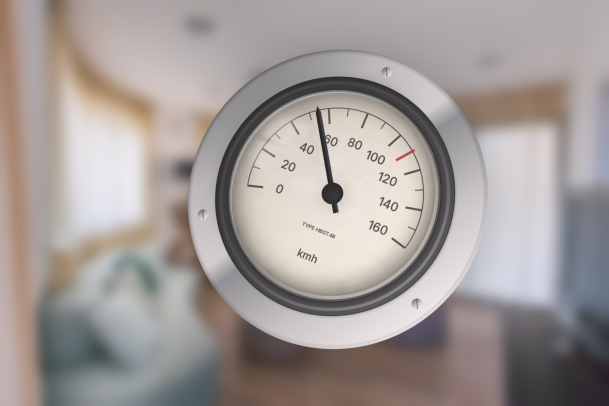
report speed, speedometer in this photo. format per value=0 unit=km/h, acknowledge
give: value=55 unit=km/h
